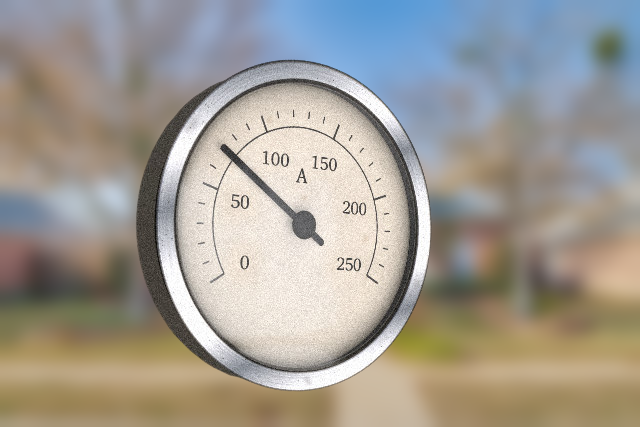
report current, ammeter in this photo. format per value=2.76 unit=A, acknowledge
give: value=70 unit=A
